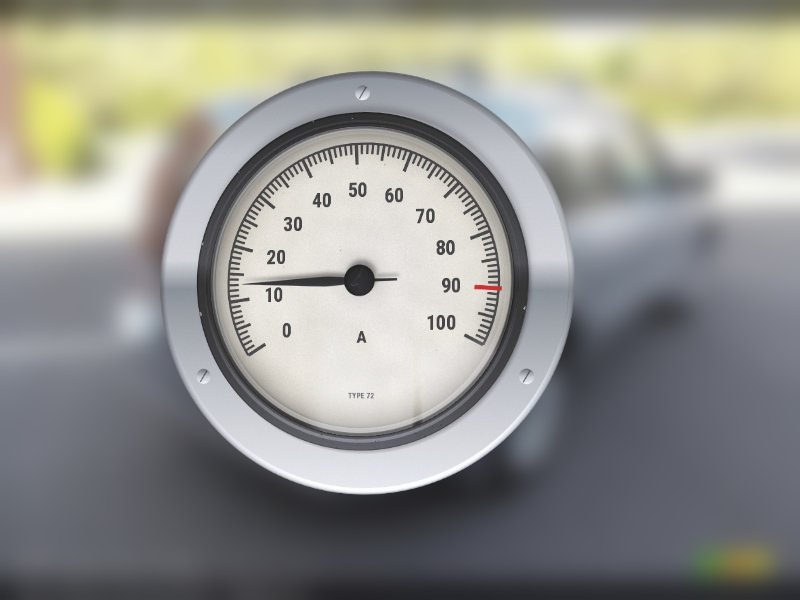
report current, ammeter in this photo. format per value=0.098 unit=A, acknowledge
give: value=13 unit=A
